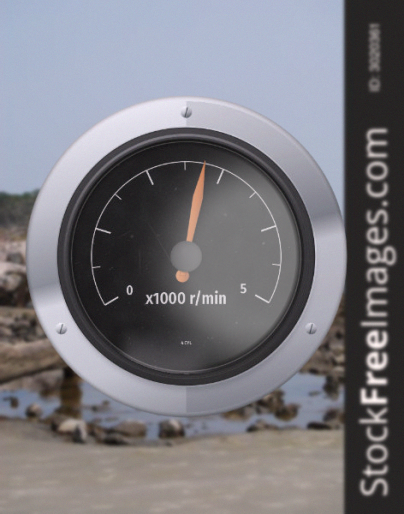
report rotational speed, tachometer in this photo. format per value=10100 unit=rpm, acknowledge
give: value=2750 unit=rpm
